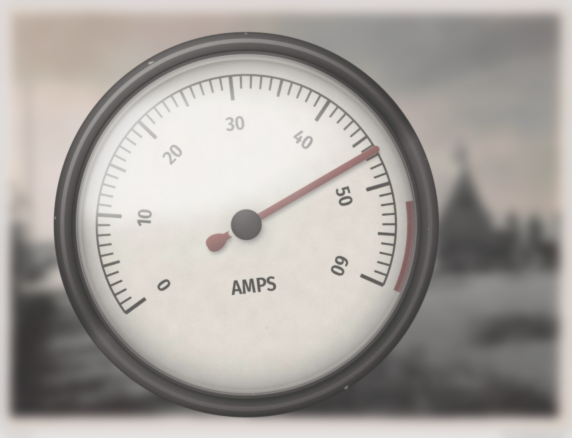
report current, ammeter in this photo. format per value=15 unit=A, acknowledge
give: value=46.5 unit=A
